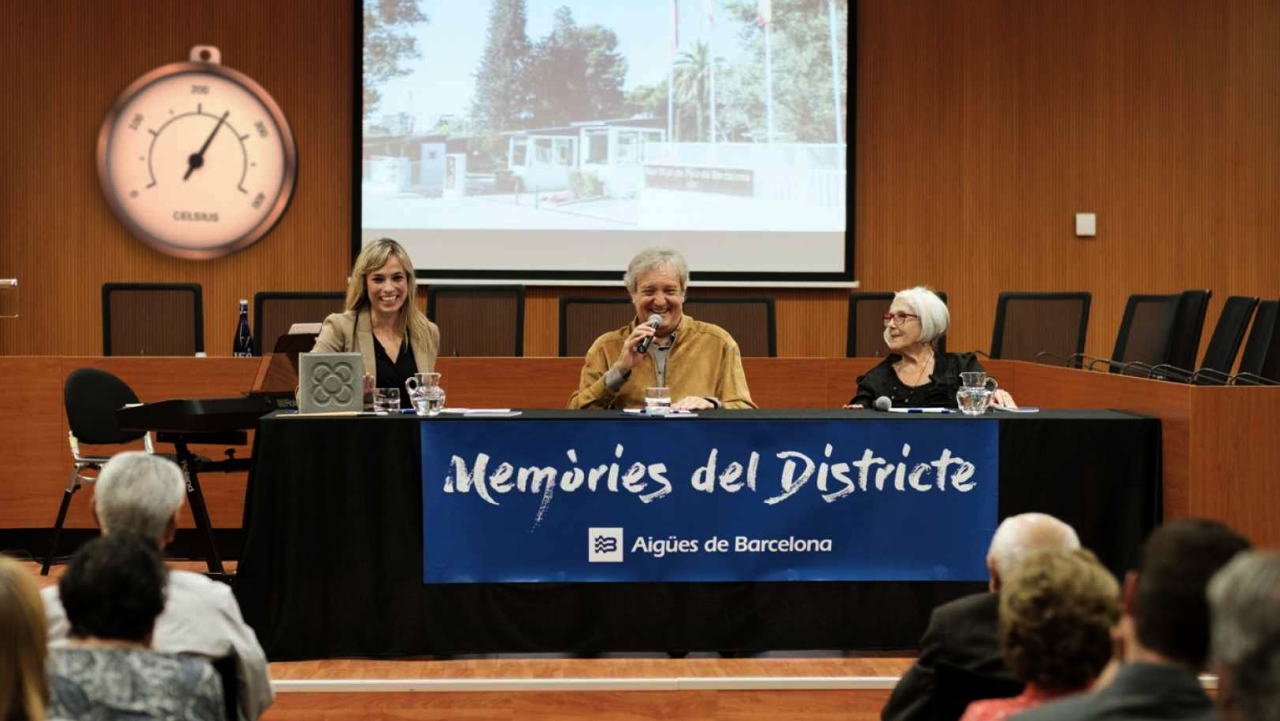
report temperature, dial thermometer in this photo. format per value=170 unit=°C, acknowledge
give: value=250 unit=°C
